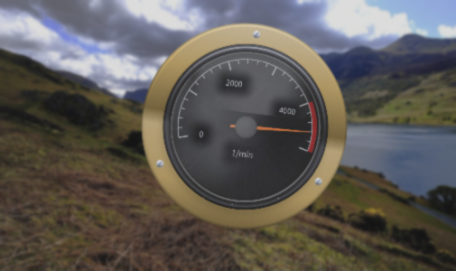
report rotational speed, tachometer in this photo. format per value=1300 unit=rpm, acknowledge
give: value=4600 unit=rpm
